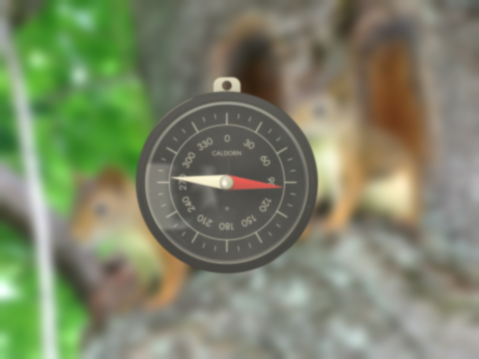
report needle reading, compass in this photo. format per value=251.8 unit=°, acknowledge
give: value=95 unit=°
